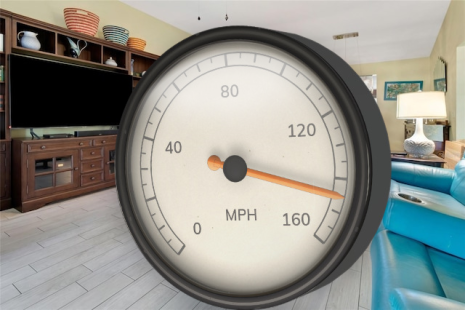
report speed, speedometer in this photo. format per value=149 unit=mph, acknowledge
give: value=145 unit=mph
